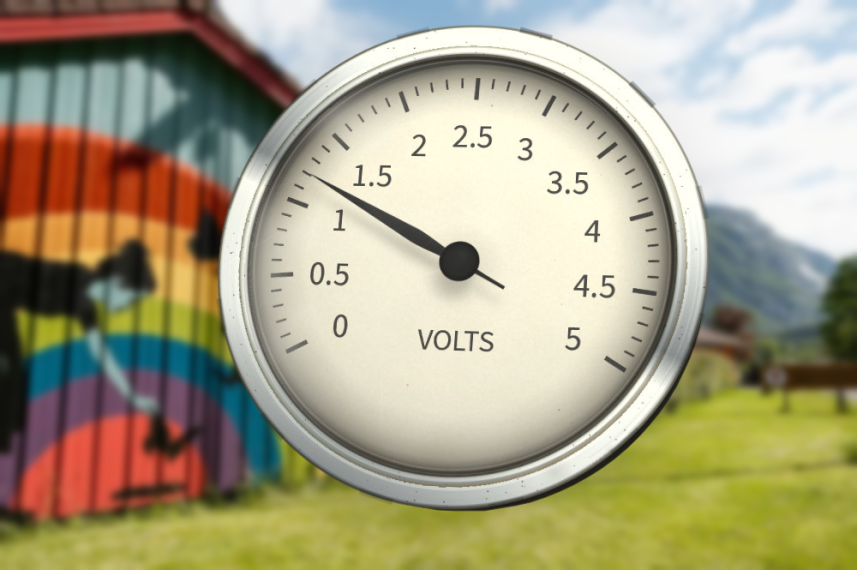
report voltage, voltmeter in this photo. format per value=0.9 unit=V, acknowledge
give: value=1.2 unit=V
